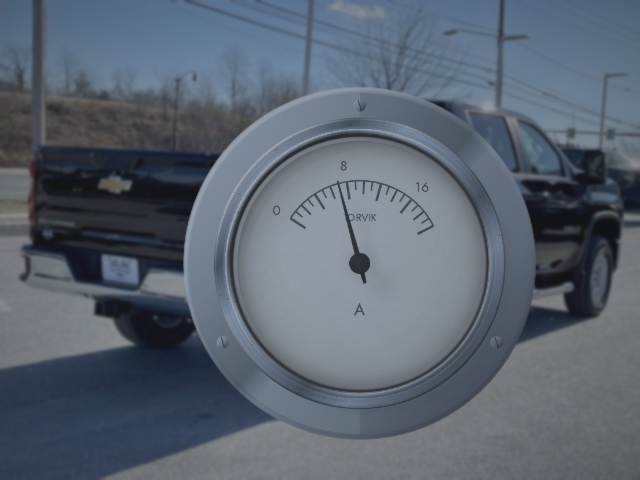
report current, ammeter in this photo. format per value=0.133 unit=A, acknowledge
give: value=7 unit=A
